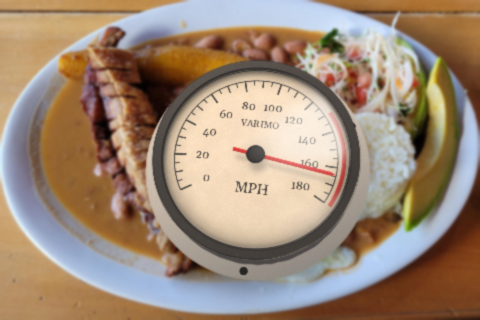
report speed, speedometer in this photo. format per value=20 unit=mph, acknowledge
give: value=165 unit=mph
